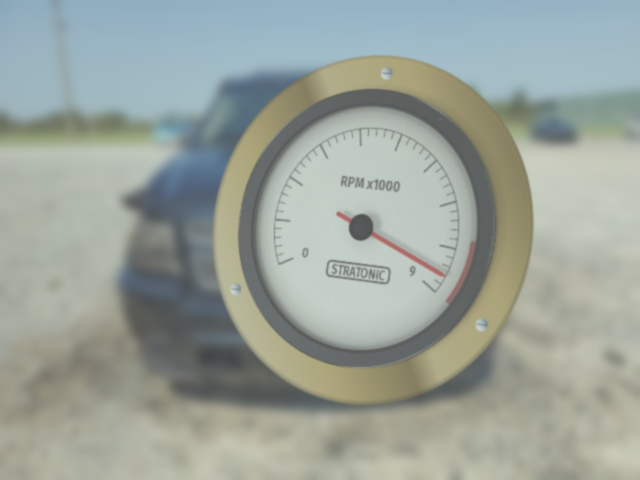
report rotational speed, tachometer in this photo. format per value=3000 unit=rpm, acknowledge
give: value=8600 unit=rpm
